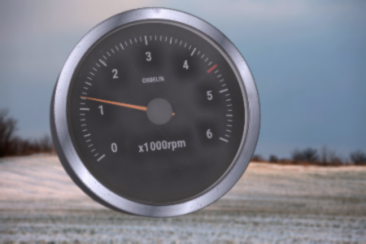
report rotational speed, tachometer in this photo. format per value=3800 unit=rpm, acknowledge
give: value=1200 unit=rpm
